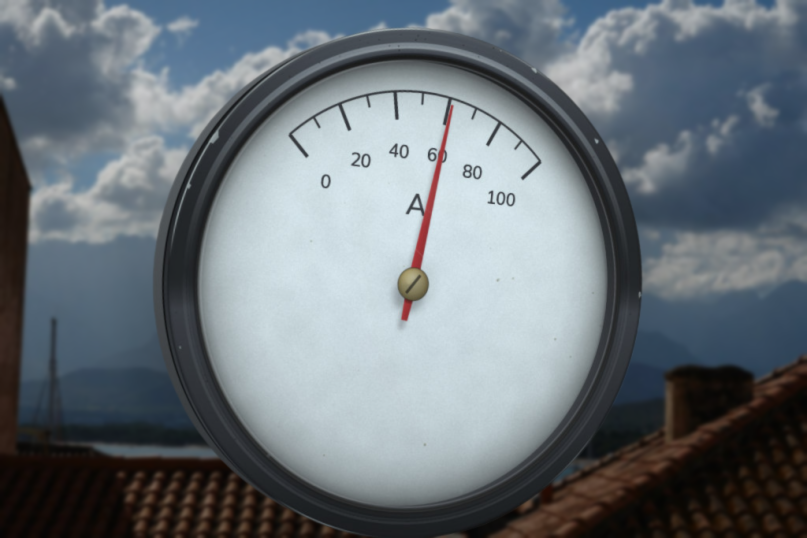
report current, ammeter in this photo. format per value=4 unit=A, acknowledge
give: value=60 unit=A
